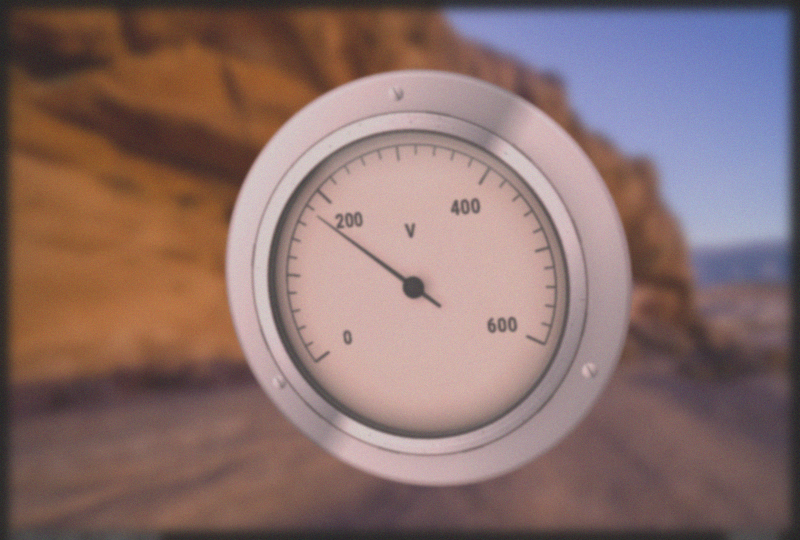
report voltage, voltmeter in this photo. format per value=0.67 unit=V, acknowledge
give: value=180 unit=V
